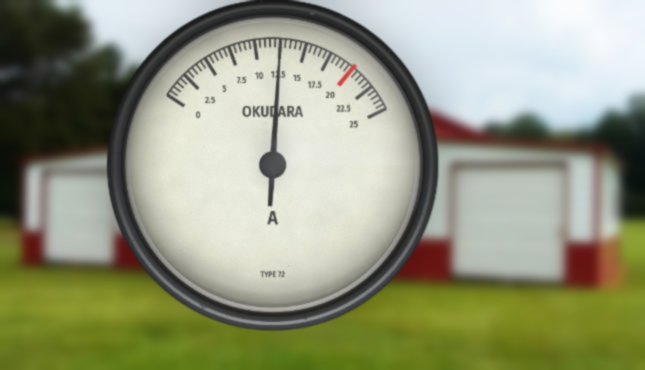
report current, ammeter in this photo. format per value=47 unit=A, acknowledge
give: value=12.5 unit=A
